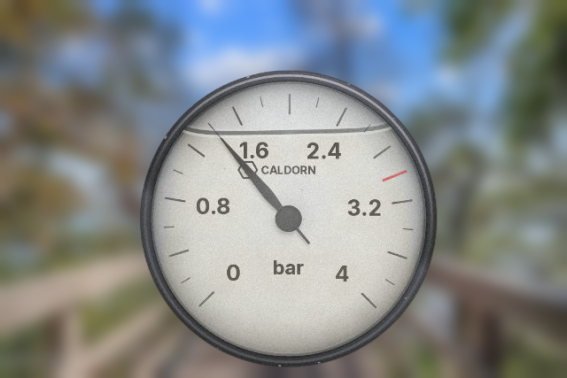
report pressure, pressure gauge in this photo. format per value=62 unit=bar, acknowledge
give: value=1.4 unit=bar
